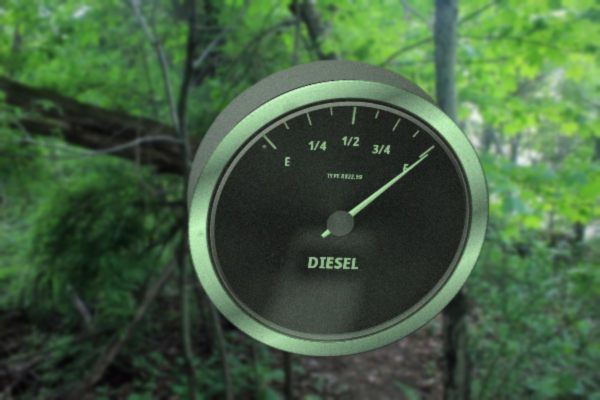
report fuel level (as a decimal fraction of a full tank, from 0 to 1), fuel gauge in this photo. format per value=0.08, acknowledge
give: value=1
